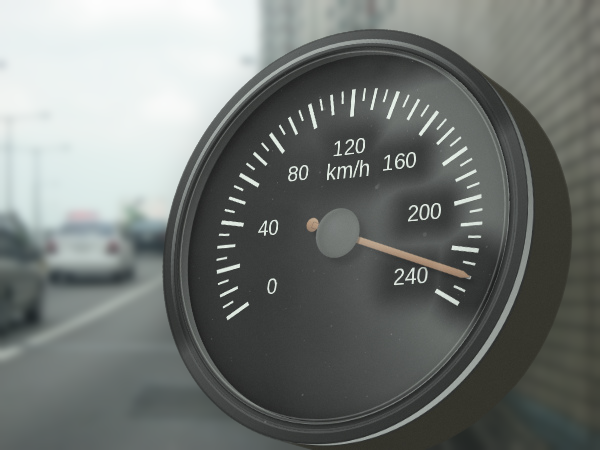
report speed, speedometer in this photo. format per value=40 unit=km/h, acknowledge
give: value=230 unit=km/h
